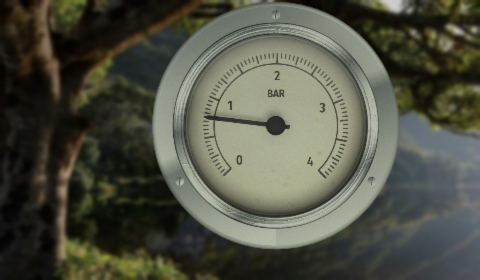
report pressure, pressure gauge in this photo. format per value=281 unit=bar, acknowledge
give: value=0.75 unit=bar
